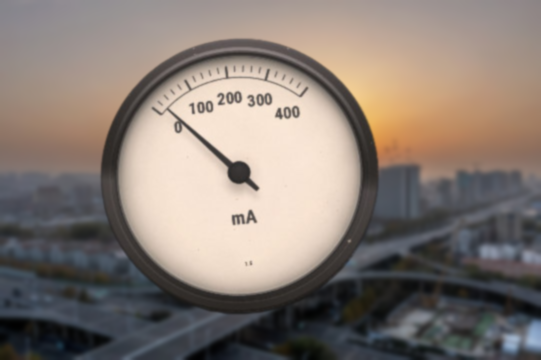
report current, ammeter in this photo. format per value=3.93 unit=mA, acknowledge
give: value=20 unit=mA
